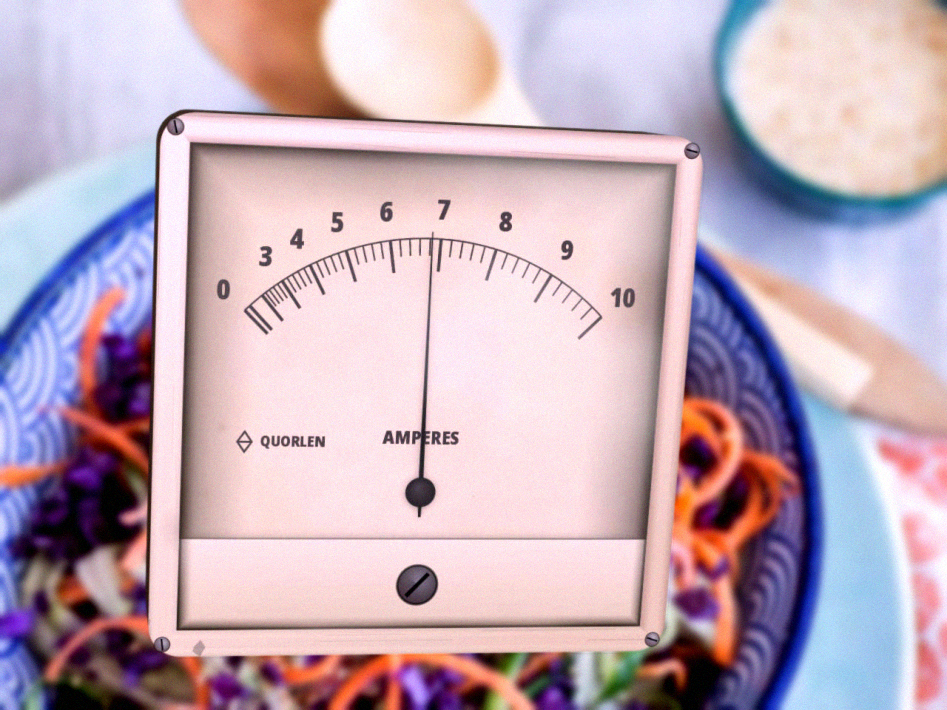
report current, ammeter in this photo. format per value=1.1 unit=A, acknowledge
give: value=6.8 unit=A
